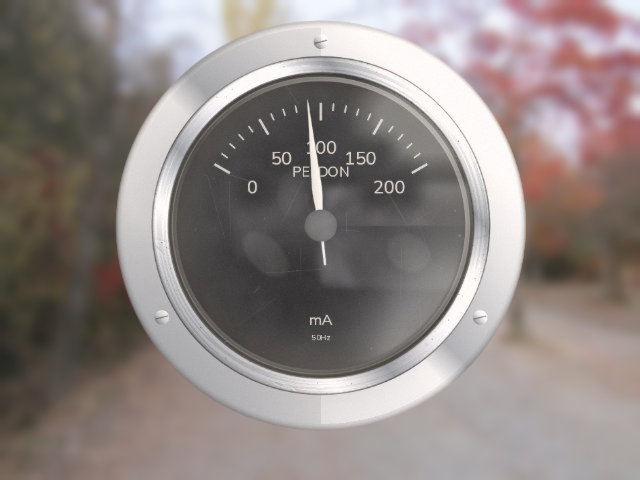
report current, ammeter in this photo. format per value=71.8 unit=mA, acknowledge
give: value=90 unit=mA
